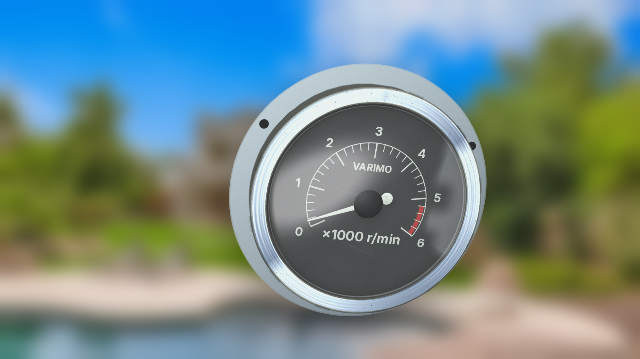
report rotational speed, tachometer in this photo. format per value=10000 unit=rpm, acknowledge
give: value=200 unit=rpm
